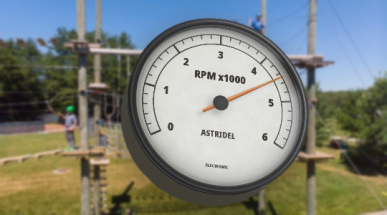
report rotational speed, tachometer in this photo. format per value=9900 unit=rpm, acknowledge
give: value=4500 unit=rpm
